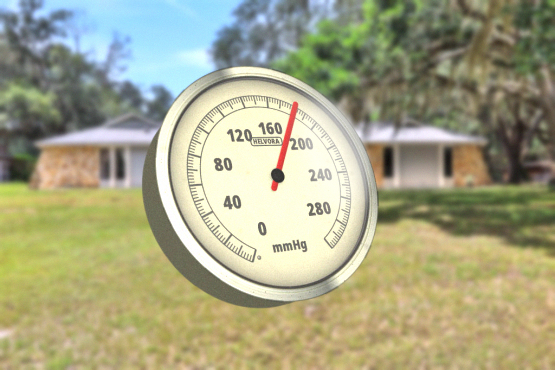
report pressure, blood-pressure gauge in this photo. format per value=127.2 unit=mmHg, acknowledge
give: value=180 unit=mmHg
